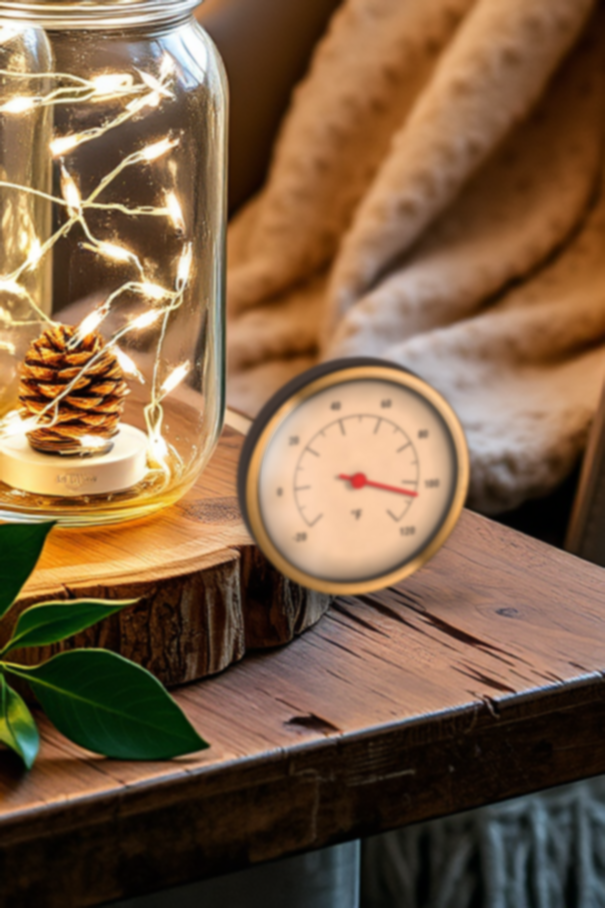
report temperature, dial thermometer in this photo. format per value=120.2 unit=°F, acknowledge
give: value=105 unit=°F
